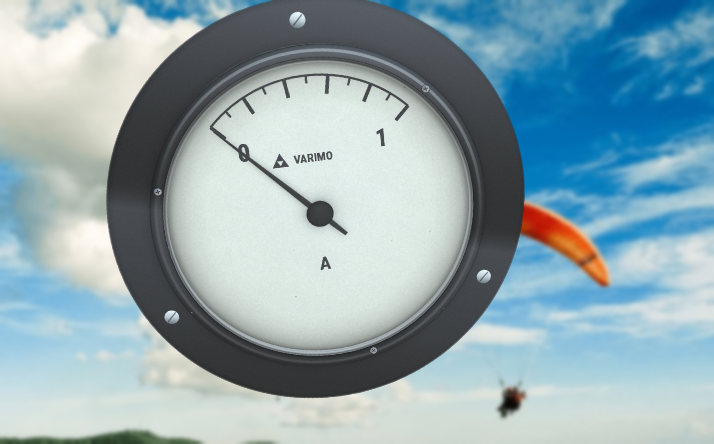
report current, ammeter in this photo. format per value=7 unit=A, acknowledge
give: value=0 unit=A
